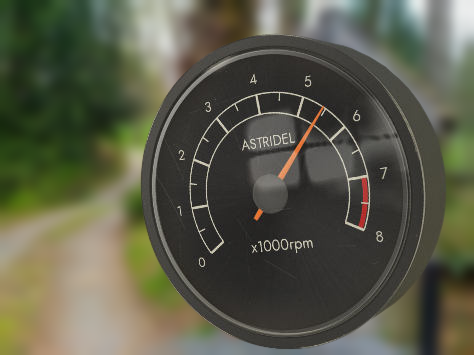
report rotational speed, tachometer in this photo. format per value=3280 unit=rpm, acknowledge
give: value=5500 unit=rpm
